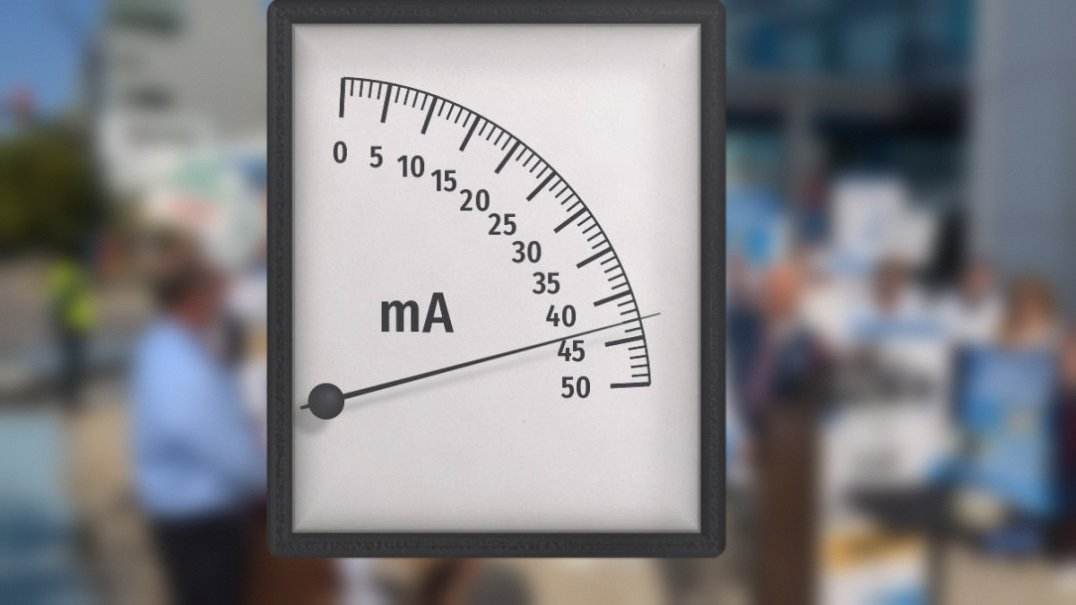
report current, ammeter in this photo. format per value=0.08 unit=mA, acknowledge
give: value=43 unit=mA
